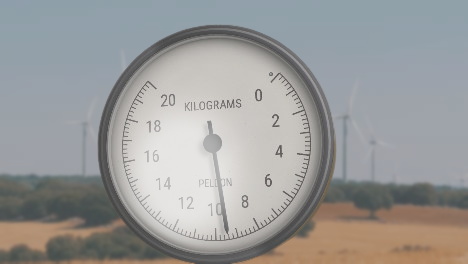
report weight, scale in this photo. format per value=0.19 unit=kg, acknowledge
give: value=9.4 unit=kg
